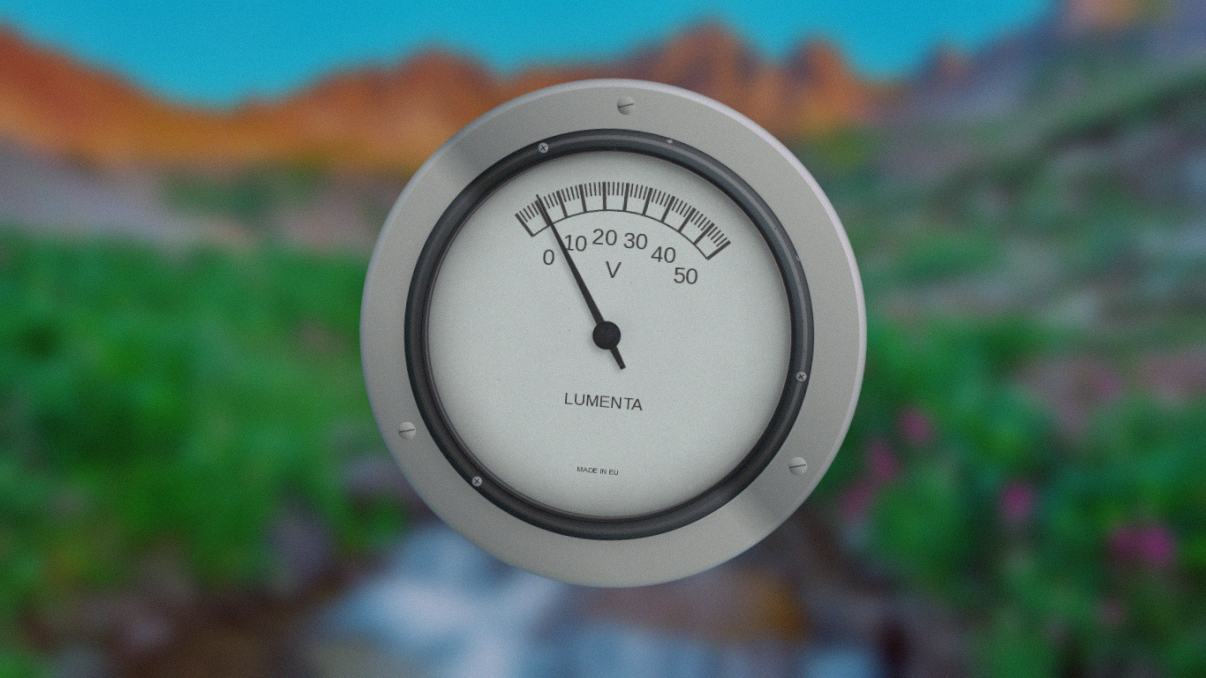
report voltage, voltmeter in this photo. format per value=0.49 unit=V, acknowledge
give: value=6 unit=V
